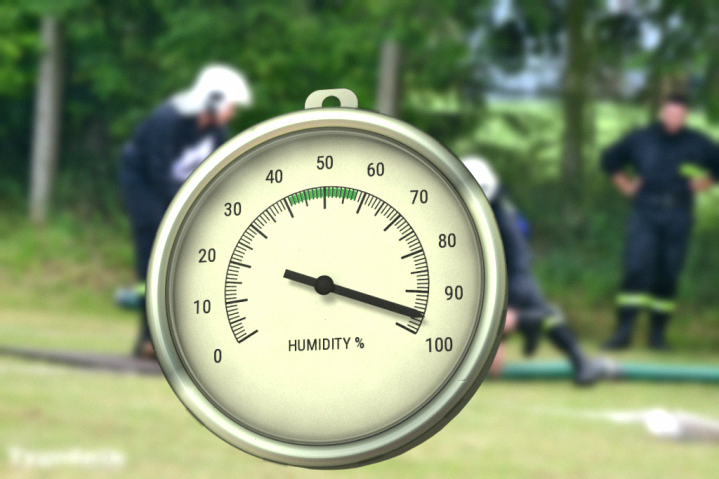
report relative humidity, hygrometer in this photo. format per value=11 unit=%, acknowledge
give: value=96 unit=%
